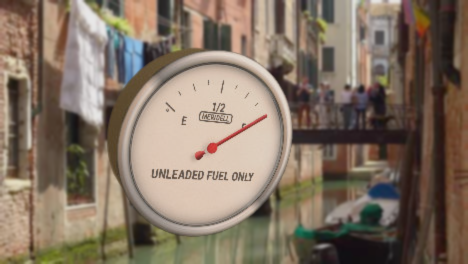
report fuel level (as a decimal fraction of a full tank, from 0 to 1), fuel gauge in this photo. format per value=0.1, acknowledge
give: value=1
